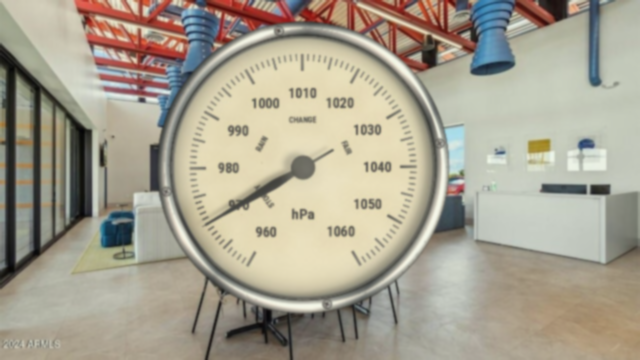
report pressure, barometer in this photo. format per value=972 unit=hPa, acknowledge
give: value=970 unit=hPa
